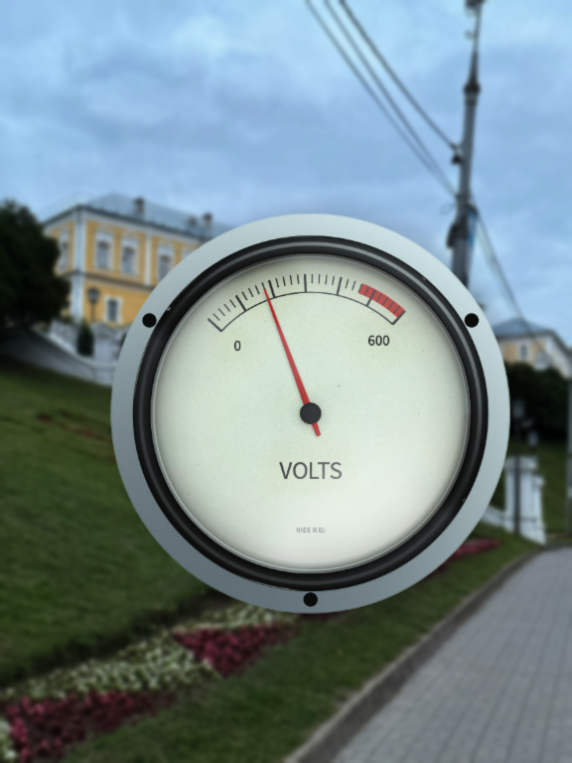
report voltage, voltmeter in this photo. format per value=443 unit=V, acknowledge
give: value=180 unit=V
